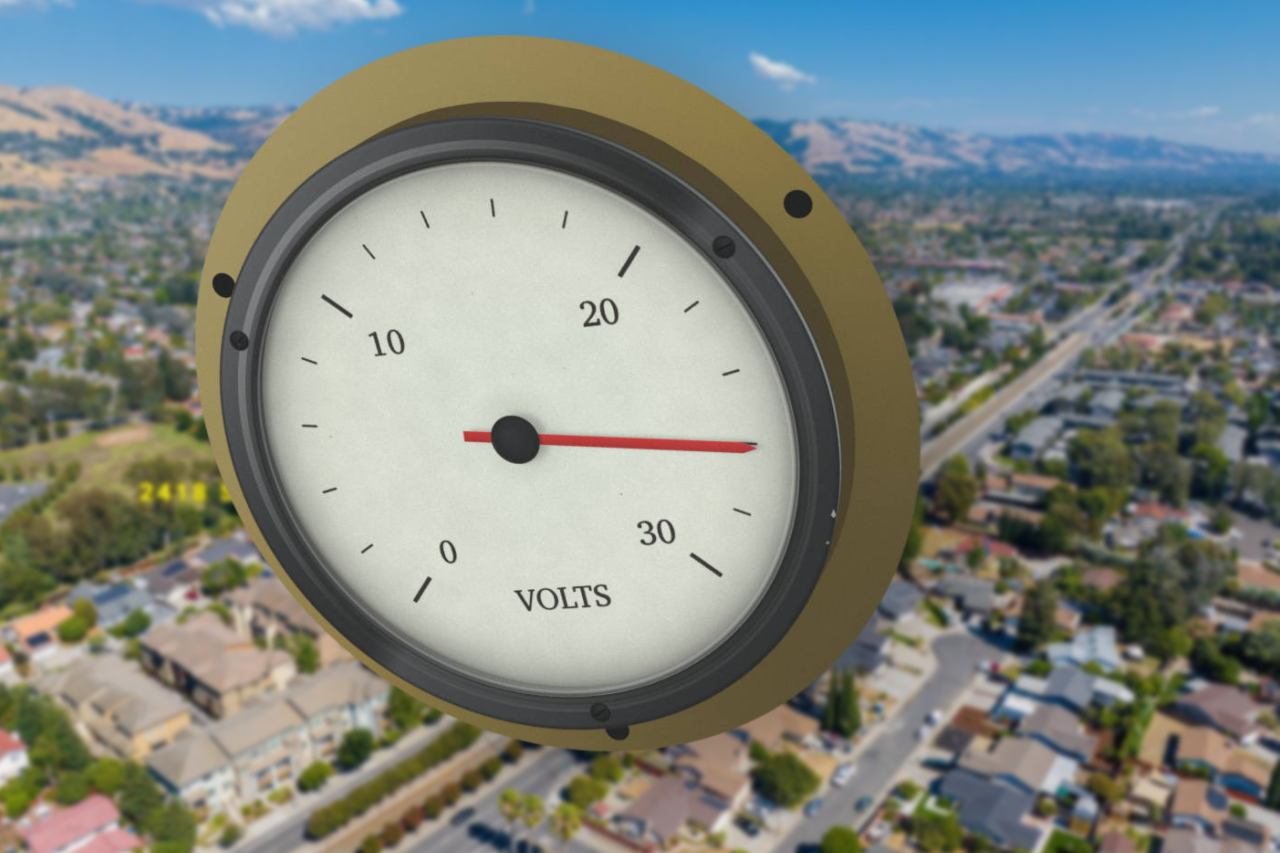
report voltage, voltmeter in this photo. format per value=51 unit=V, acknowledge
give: value=26 unit=V
